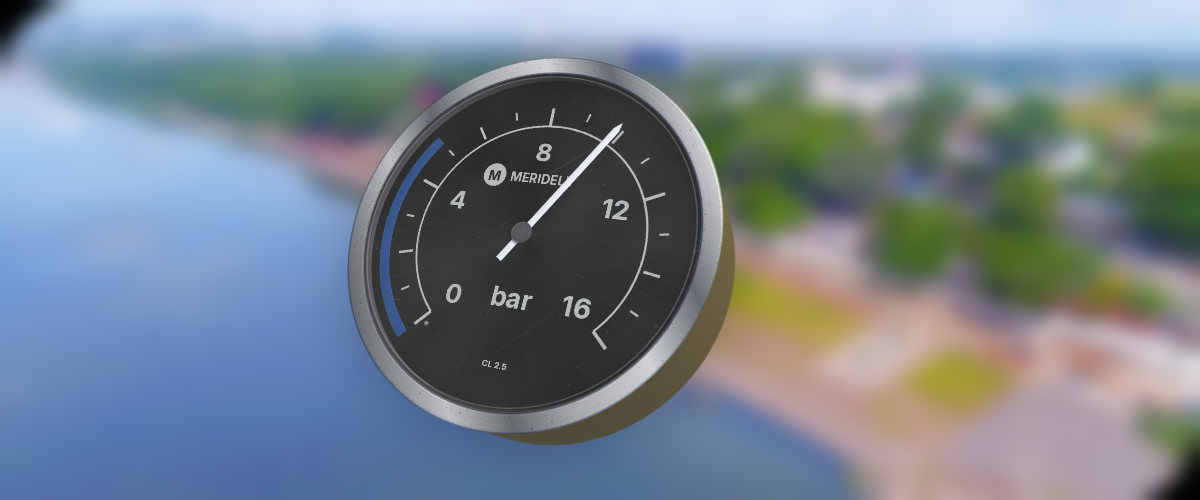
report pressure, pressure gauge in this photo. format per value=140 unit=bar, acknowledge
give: value=10 unit=bar
